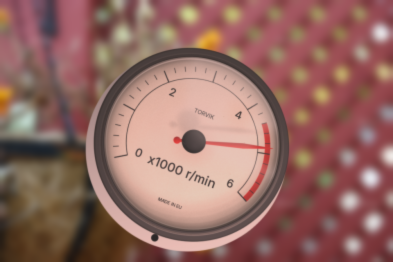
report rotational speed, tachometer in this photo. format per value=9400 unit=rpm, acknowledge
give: value=4900 unit=rpm
